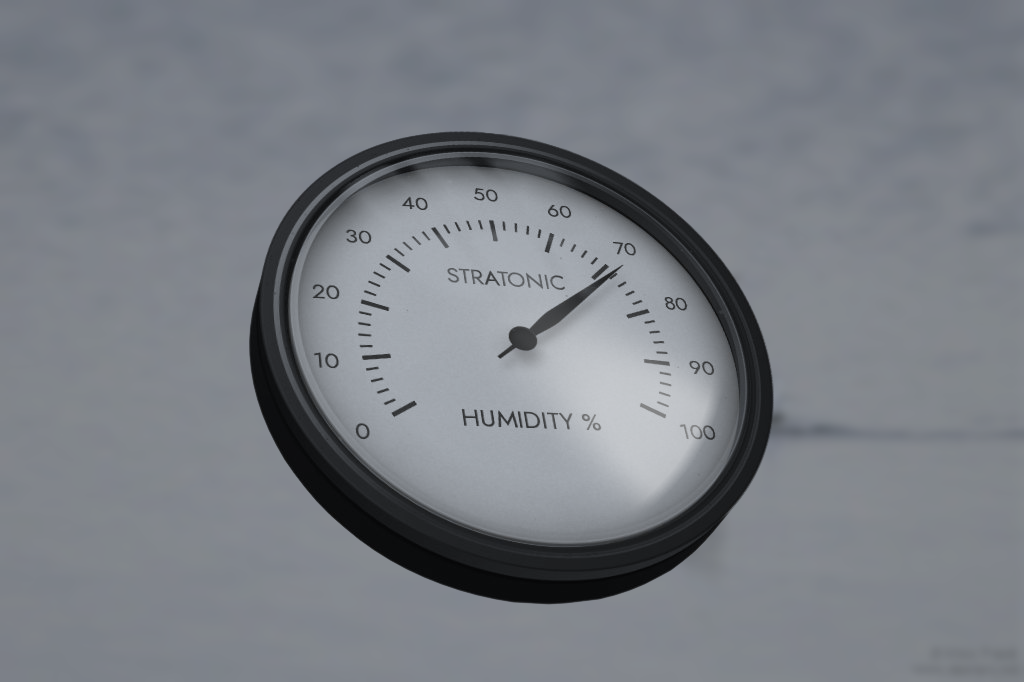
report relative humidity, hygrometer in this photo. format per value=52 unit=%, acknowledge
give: value=72 unit=%
